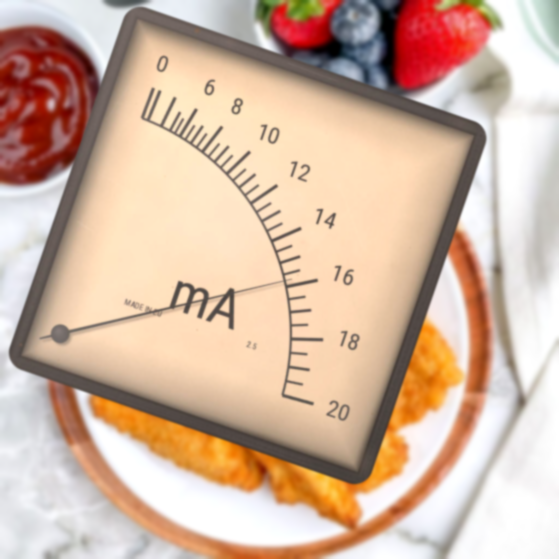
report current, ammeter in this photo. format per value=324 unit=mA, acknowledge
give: value=15.75 unit=mA
